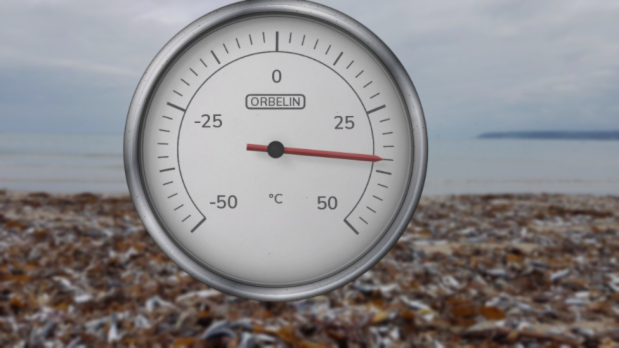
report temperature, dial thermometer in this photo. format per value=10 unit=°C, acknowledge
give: value=35 unit=°C
